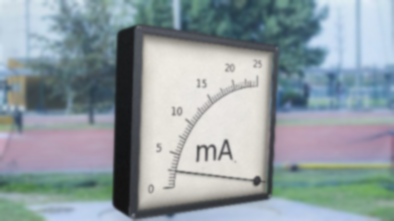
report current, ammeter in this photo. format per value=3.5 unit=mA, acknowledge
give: value=2.5 unit=mA
